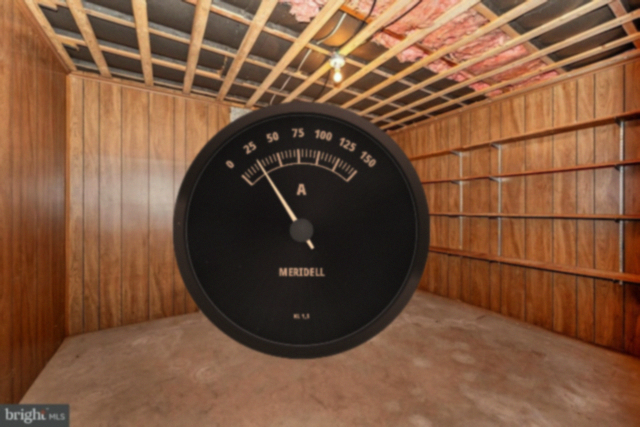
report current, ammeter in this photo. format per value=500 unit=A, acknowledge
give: value=25 unit=A
